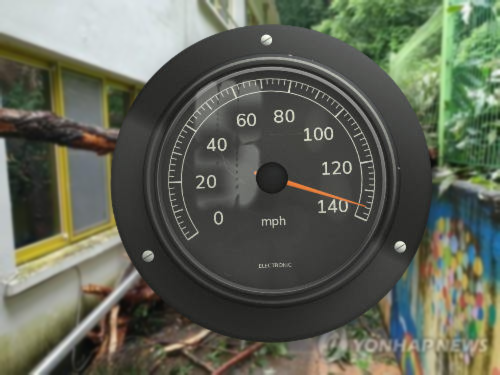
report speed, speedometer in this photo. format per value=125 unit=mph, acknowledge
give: value=136 unit=mph
